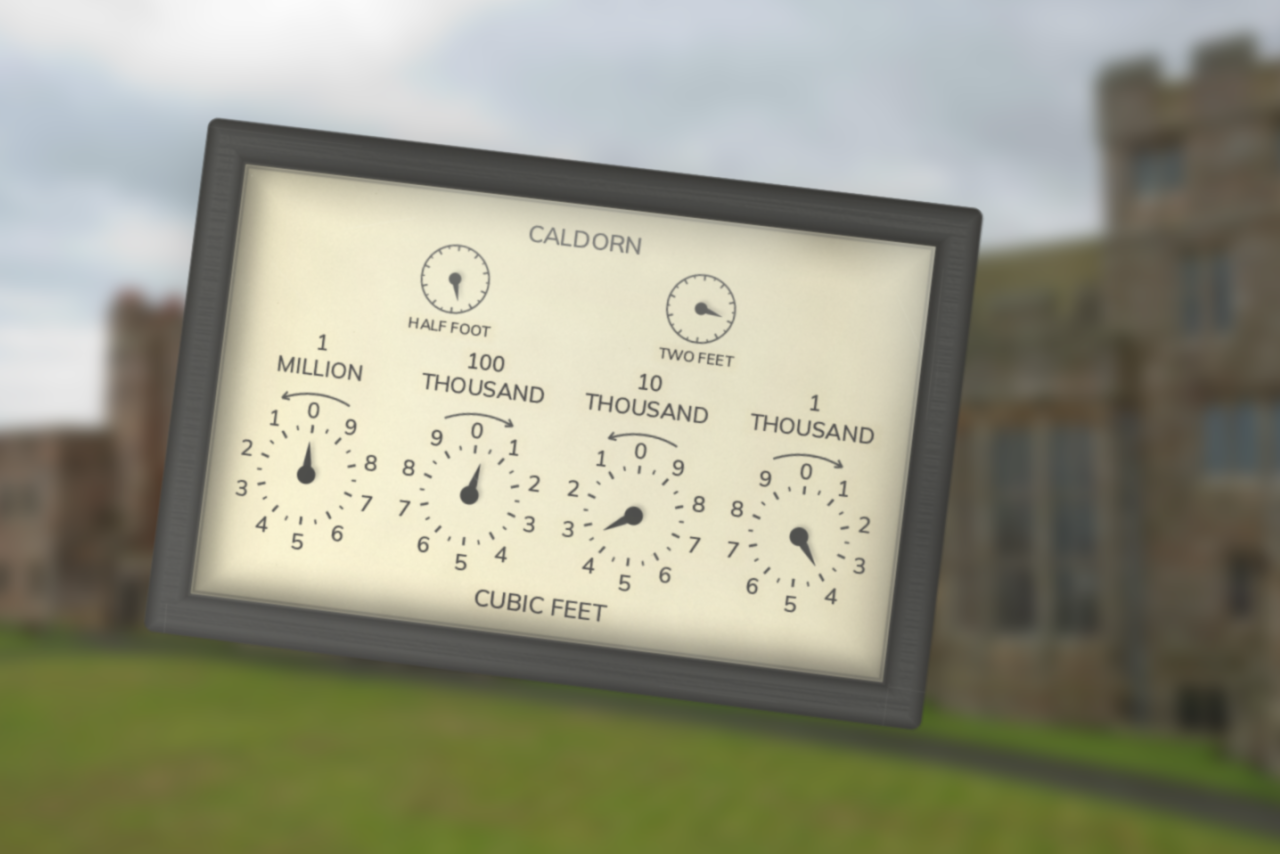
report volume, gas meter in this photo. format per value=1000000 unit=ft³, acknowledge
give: value=3400 unit=ft³
